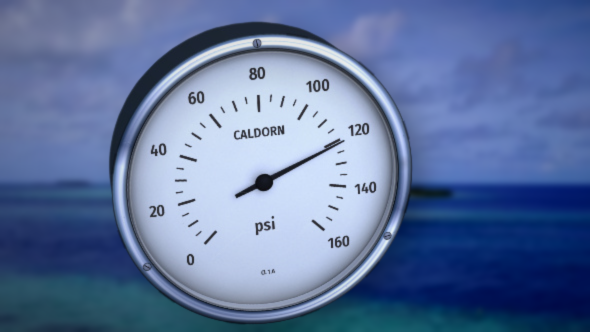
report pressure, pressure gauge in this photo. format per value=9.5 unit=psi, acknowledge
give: value=120 unit=psi
